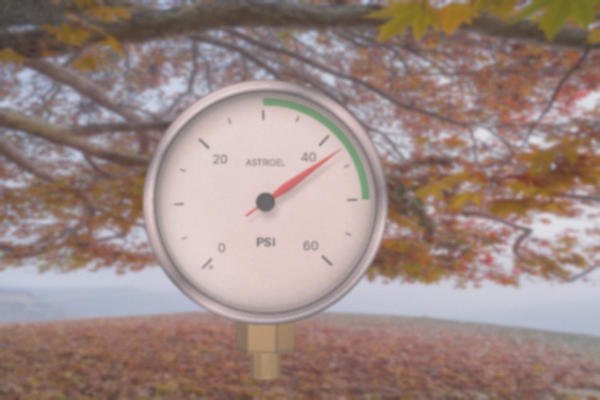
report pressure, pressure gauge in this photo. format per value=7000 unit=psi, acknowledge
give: value=42.5 unit=psi
